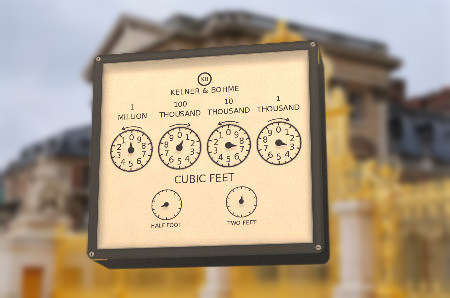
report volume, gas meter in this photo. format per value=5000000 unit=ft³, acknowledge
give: value=7300 unit=ft³
